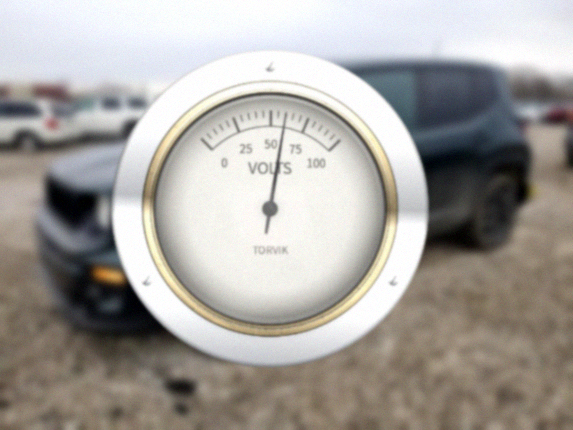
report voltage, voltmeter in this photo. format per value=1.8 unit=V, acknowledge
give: value=60 unit=V
